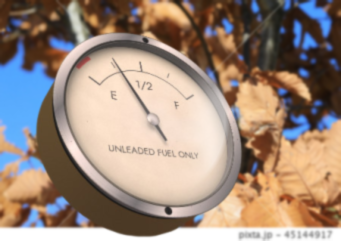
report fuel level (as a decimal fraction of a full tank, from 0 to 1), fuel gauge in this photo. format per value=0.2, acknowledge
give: value=0.25
